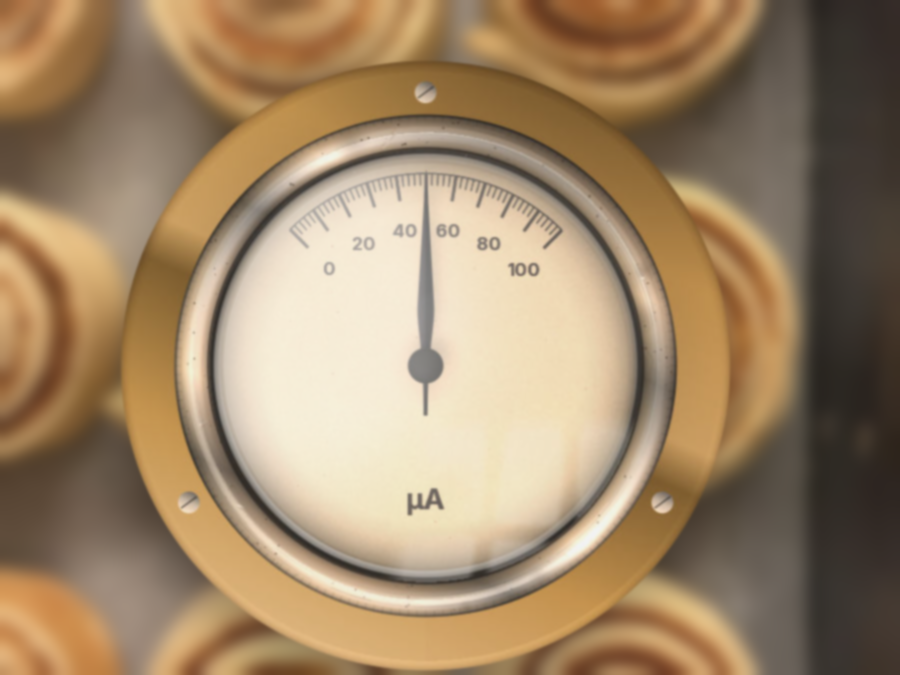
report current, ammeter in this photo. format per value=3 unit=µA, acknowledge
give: value=50 unit=µA
